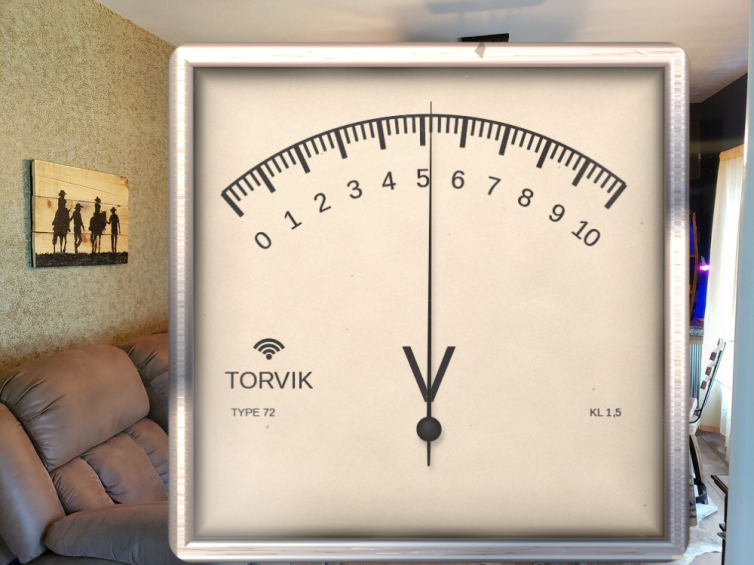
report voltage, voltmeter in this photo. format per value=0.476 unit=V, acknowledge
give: value=5.2 unit=V
